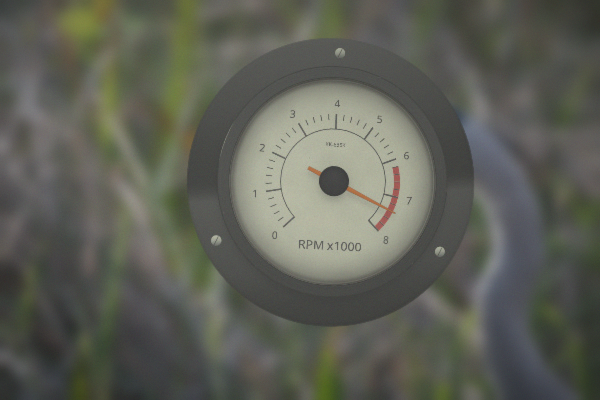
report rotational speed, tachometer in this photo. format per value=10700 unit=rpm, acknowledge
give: value=7400 unit=rpm
